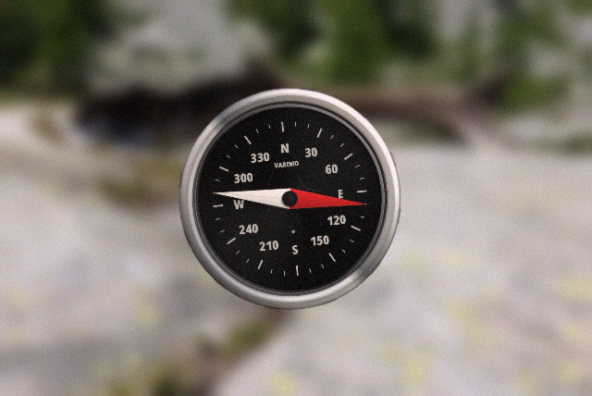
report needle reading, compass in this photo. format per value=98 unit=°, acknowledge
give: value=100 unit=°
